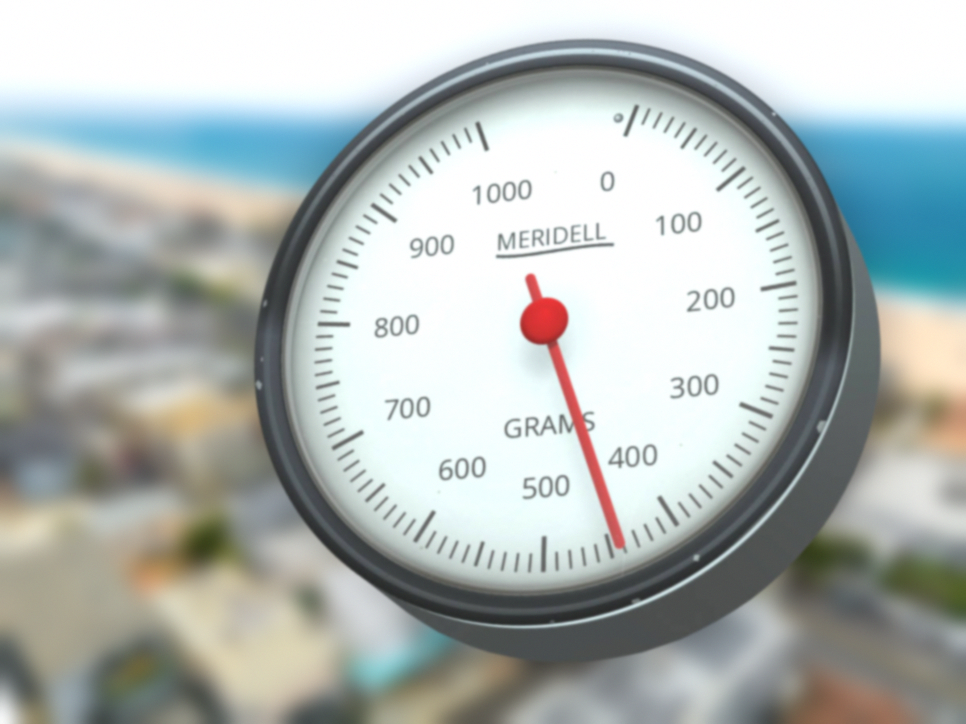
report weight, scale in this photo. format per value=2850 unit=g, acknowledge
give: value=440 unit=g
